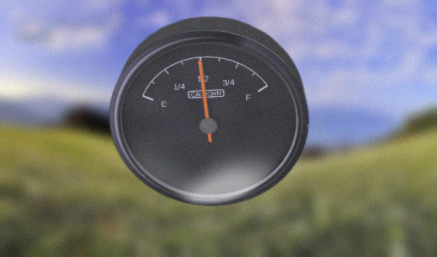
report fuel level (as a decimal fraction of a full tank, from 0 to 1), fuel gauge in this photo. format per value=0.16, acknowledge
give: value=0.5
